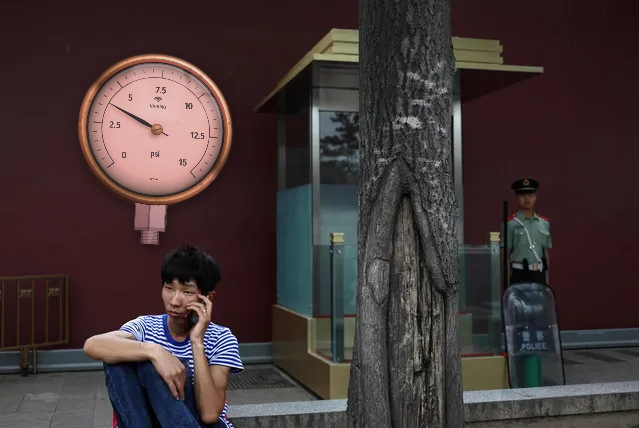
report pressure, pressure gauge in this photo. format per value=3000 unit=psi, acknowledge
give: value=3.75 unit=psi
